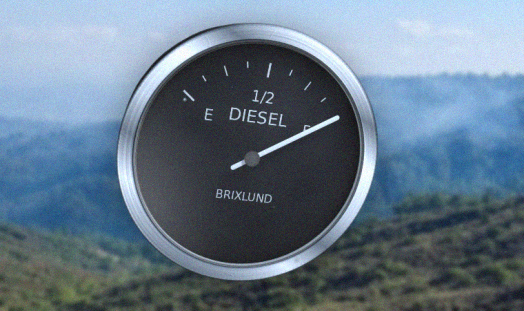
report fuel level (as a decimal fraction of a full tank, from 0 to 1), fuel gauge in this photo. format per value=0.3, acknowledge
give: value=1
